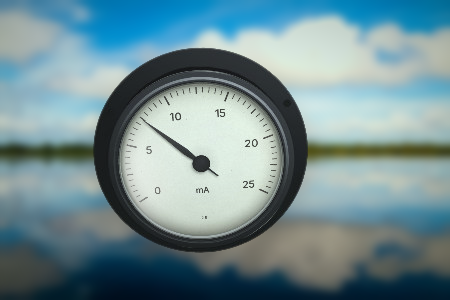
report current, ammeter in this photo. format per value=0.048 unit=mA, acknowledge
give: value=7.5 unit=mA
